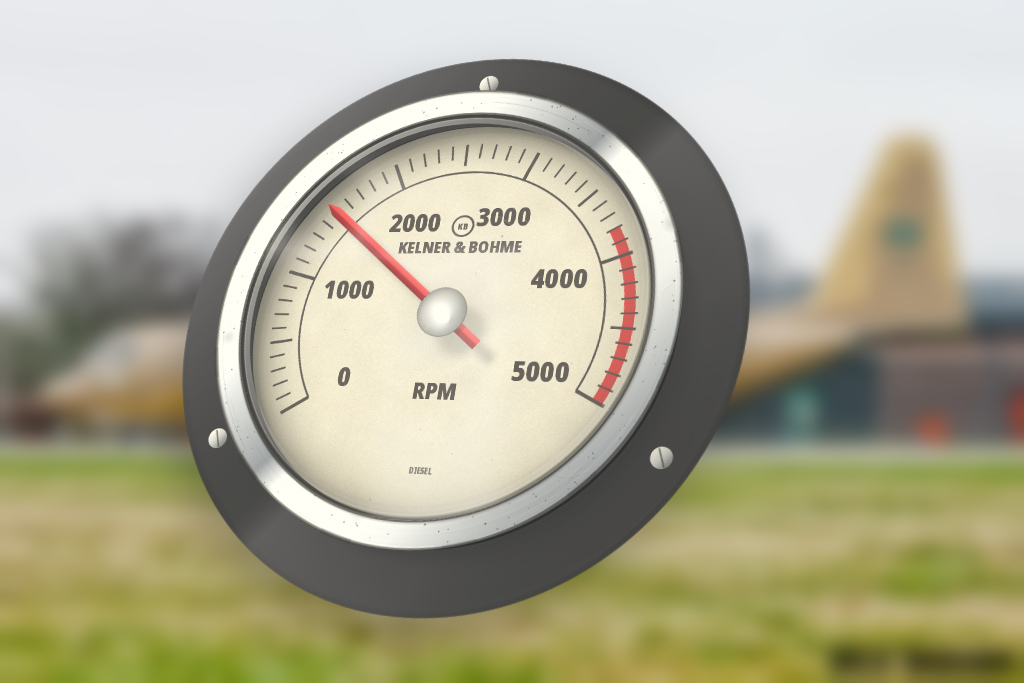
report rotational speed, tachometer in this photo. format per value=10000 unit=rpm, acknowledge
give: value=1500 unit=rpm
